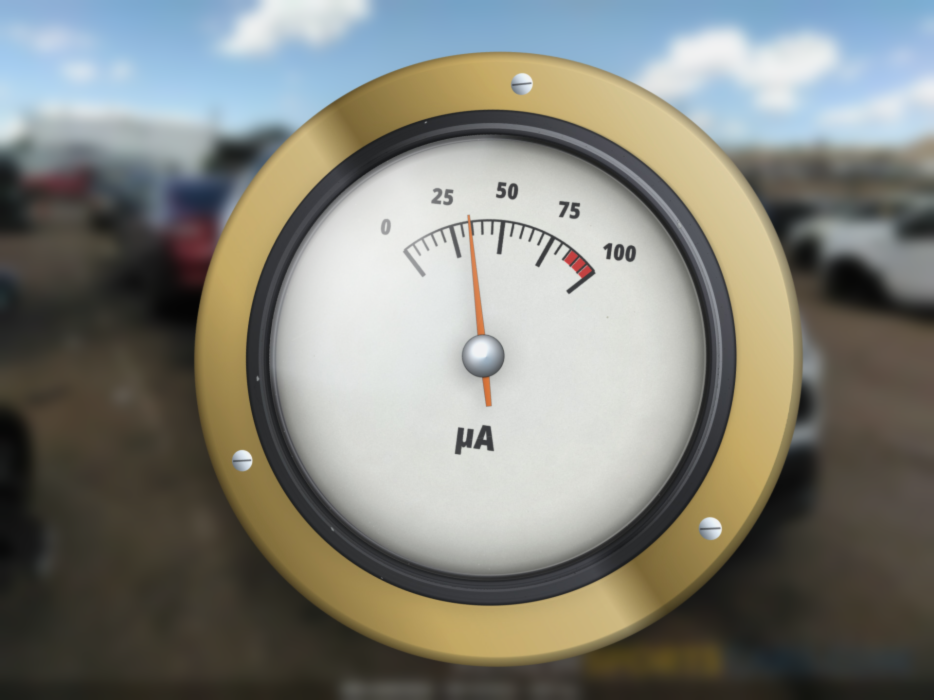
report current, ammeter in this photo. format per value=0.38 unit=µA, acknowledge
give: value=35 unit=µA
